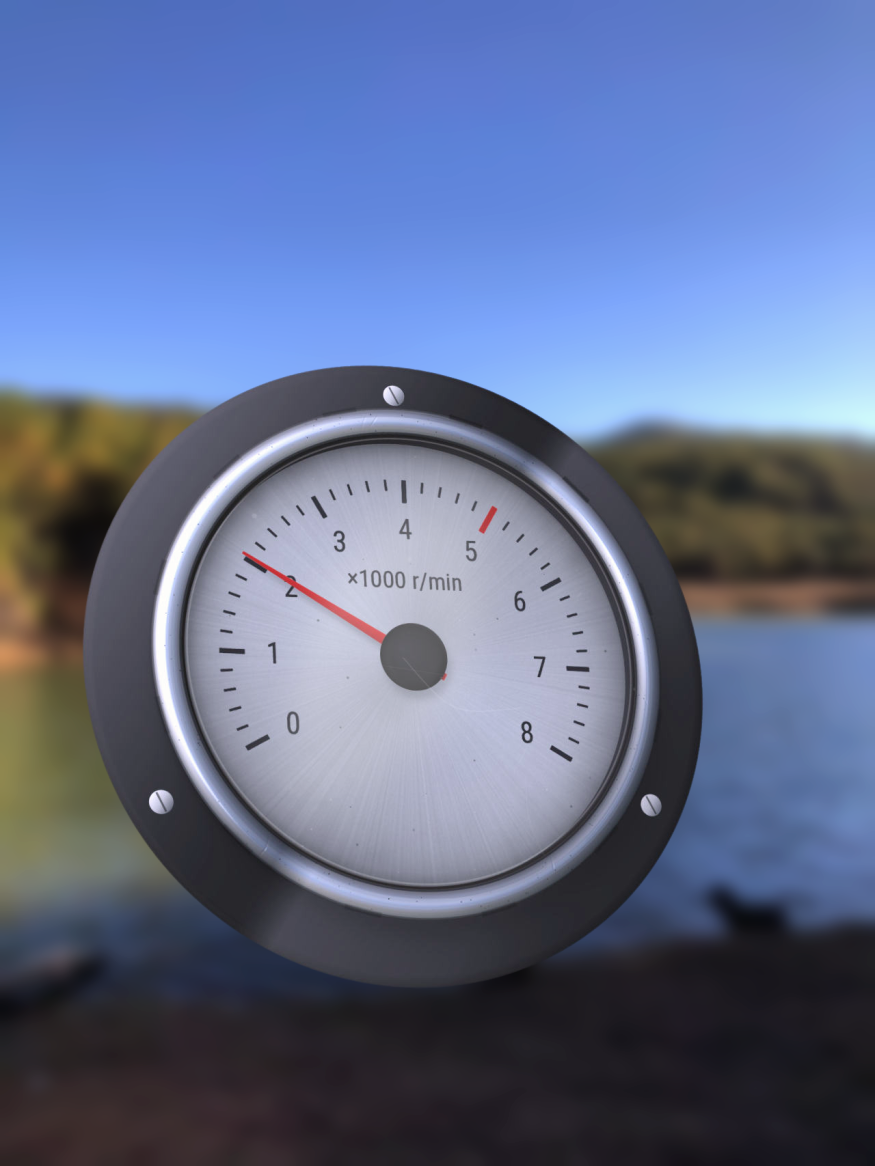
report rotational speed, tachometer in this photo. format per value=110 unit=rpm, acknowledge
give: value=2000 unit=rpm
